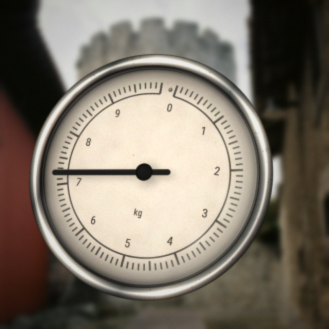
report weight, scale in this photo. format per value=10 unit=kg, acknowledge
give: value=7.2 unit=kg
